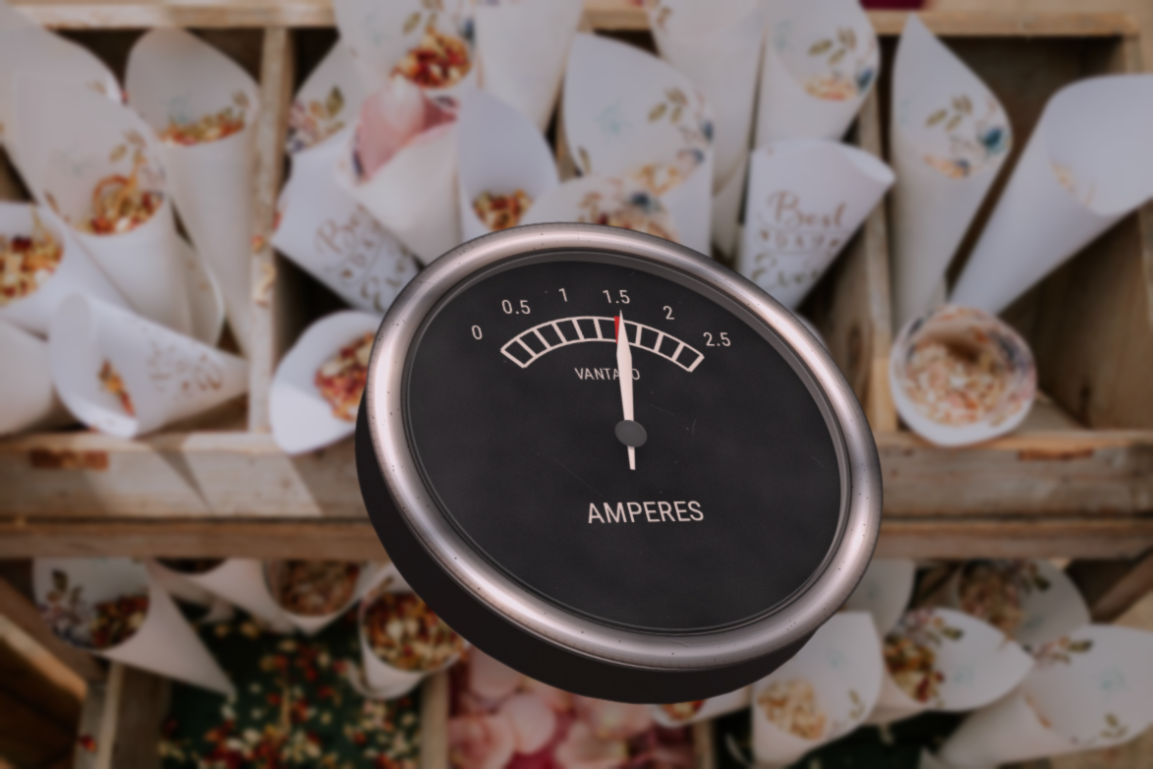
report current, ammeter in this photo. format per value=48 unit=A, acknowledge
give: value=1.5 unit=A
